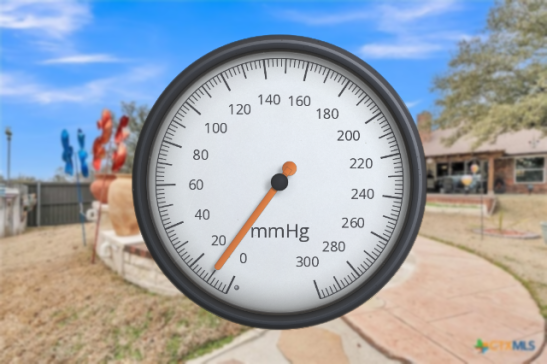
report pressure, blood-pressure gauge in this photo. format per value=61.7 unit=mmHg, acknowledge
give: value=10 unit=mmHg
